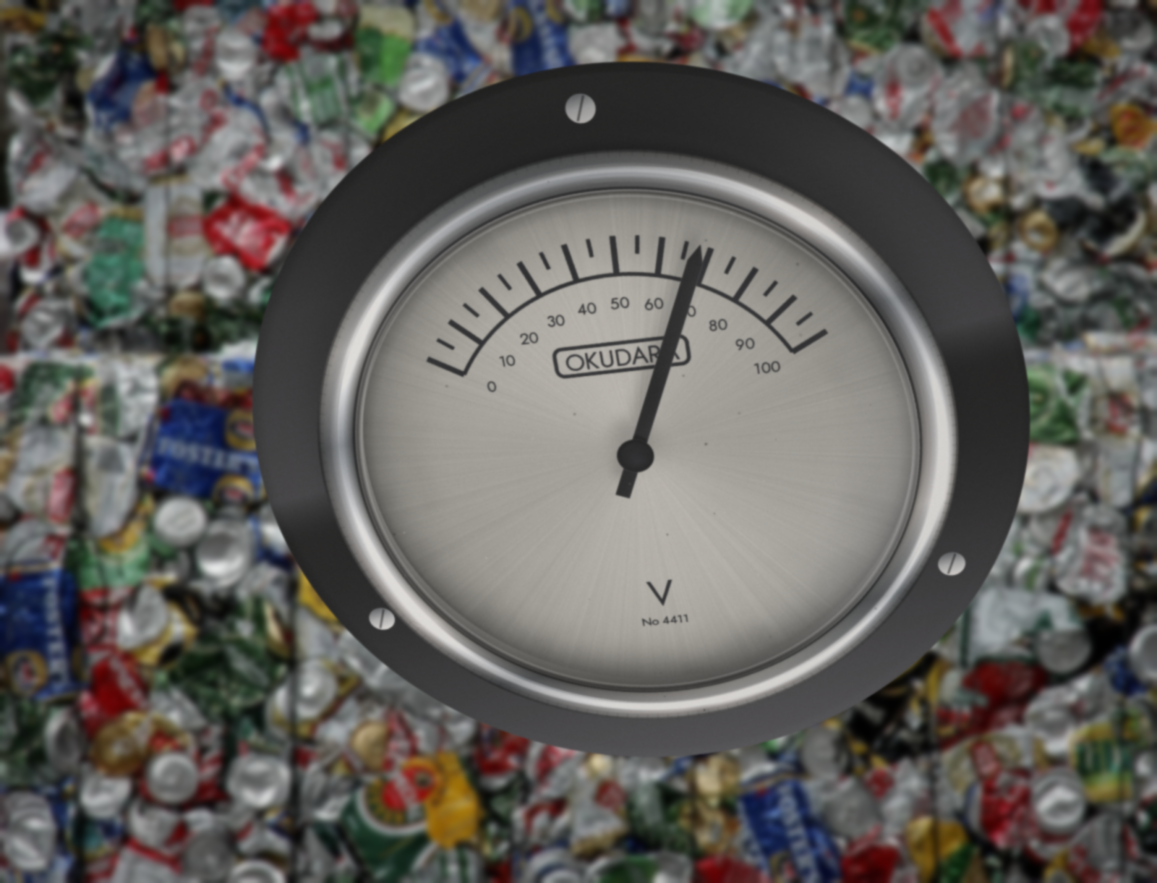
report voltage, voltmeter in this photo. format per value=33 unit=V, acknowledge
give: value=67.5 unit=V
